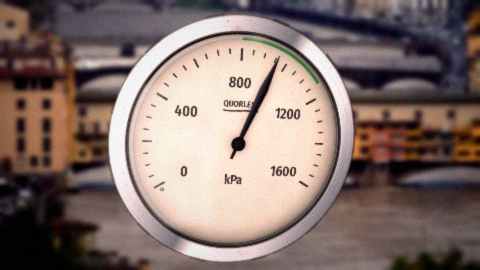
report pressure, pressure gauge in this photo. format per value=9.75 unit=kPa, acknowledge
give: value=950 unit=kPa
